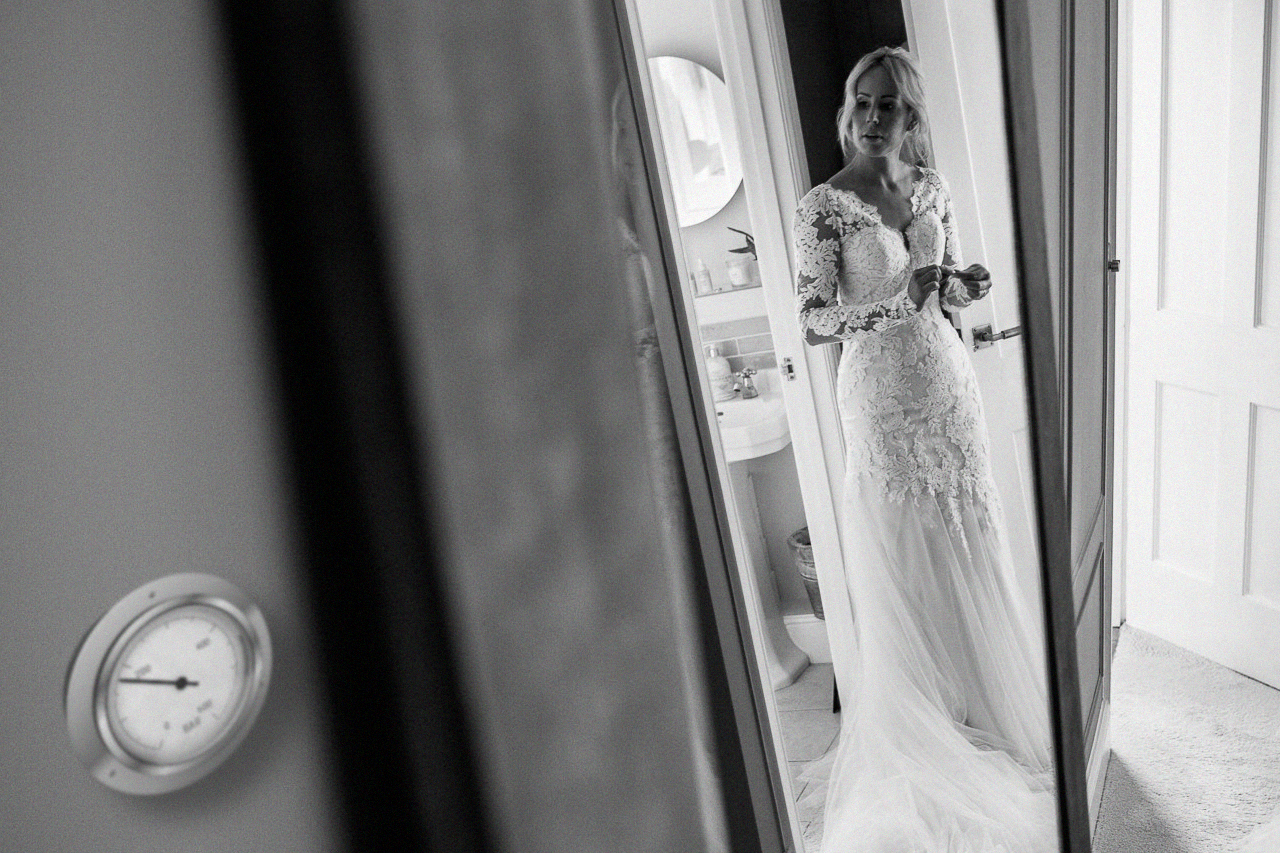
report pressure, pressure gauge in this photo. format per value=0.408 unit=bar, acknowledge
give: value=175 unit=bar
